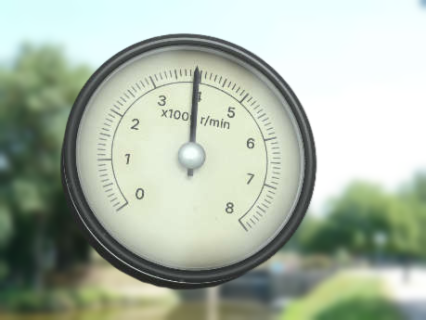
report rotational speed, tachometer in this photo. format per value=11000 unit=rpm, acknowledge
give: value=3900 unit=rpm
